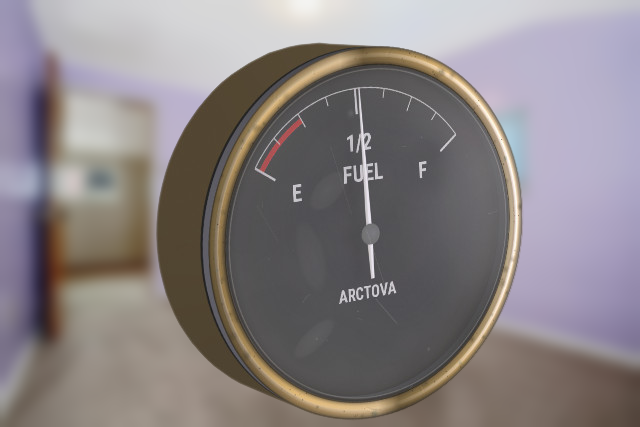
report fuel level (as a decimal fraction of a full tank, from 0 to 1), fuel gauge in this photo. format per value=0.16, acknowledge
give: value=0.5
